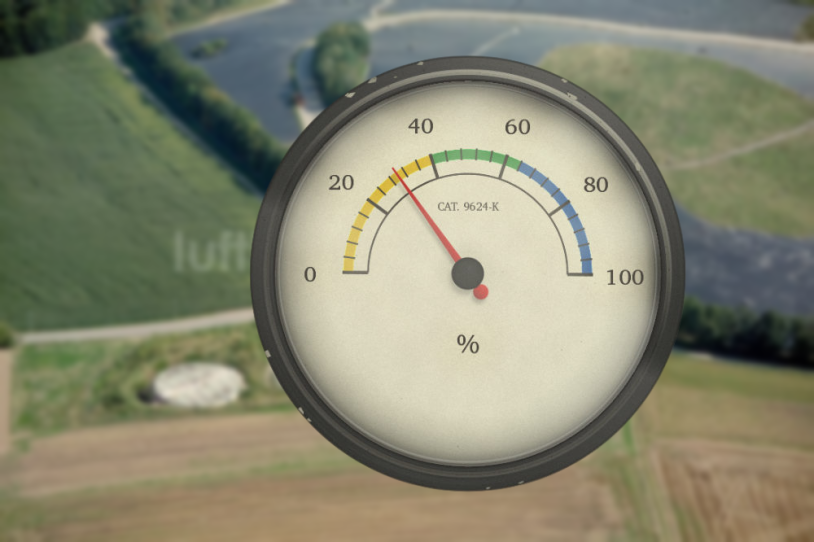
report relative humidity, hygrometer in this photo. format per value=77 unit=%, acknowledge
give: value=30 unit=%
